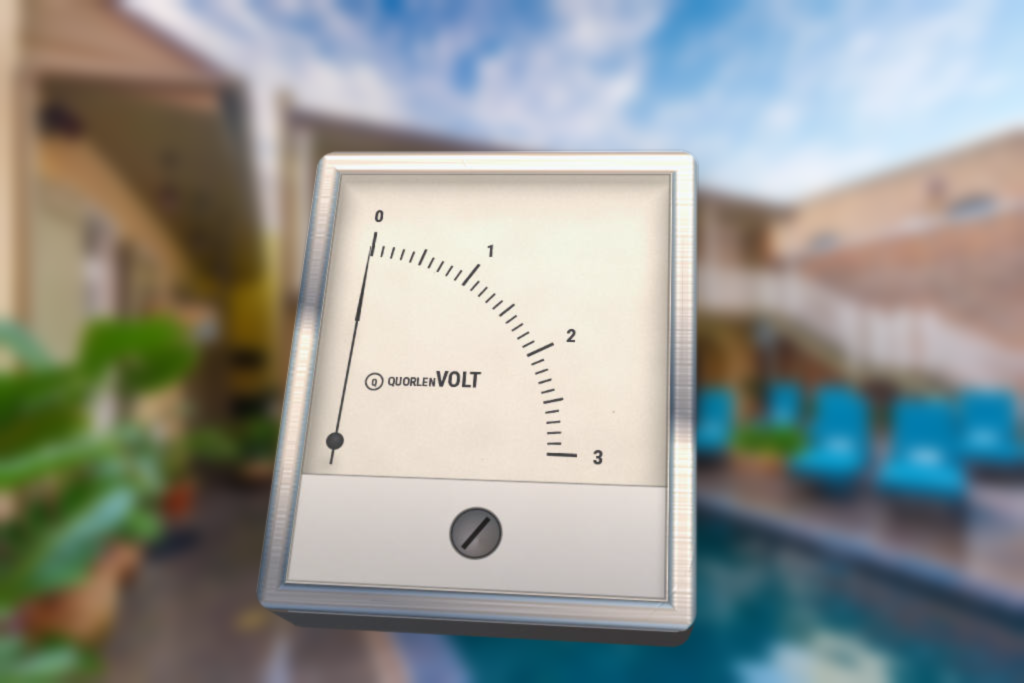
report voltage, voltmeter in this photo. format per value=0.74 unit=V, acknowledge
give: value=0 unit=V
